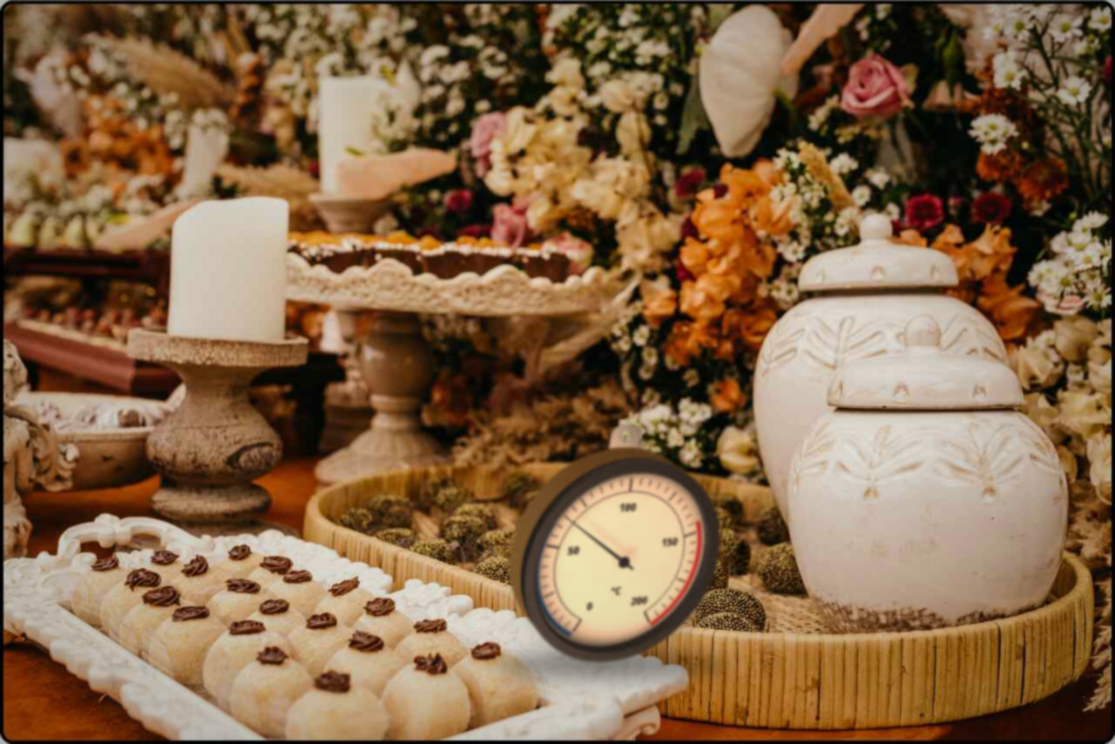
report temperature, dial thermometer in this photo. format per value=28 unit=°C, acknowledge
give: value=65 unit=°C
